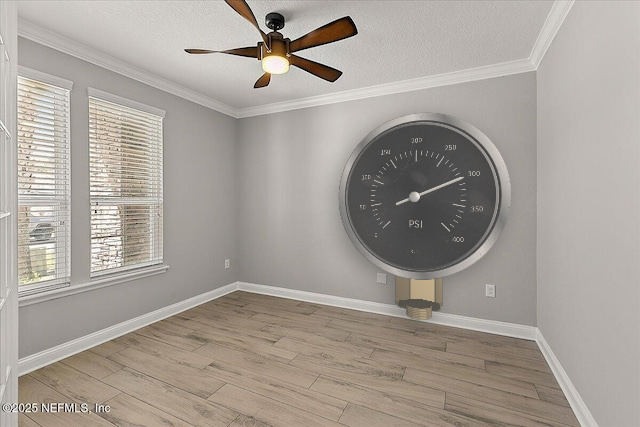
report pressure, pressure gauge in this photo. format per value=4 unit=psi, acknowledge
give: value=300 unit=psi
